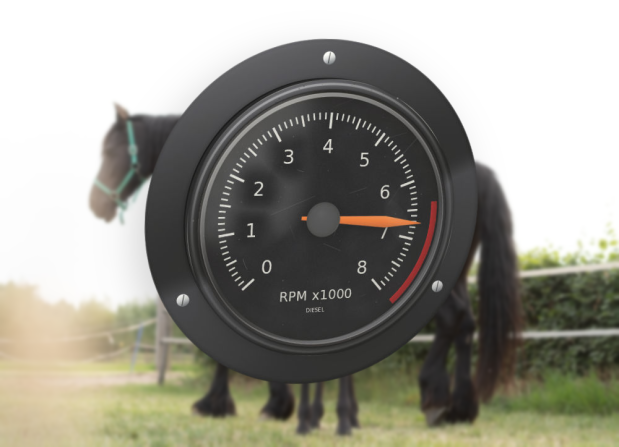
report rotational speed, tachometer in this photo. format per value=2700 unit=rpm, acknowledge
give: value=6700 unit=rpm
